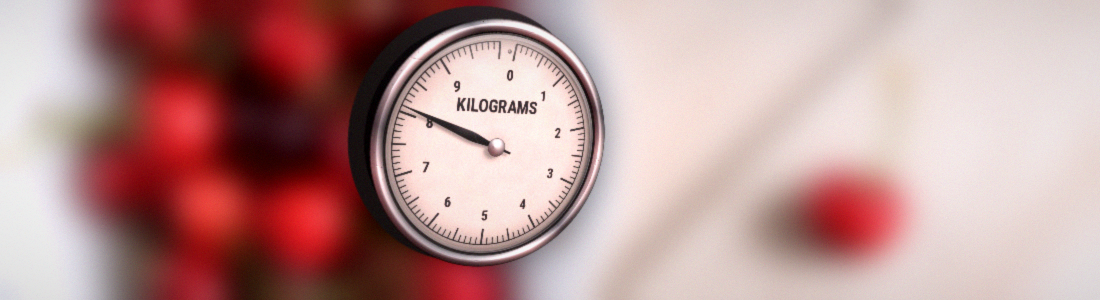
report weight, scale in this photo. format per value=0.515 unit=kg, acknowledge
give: value=8.1 unit=kg
